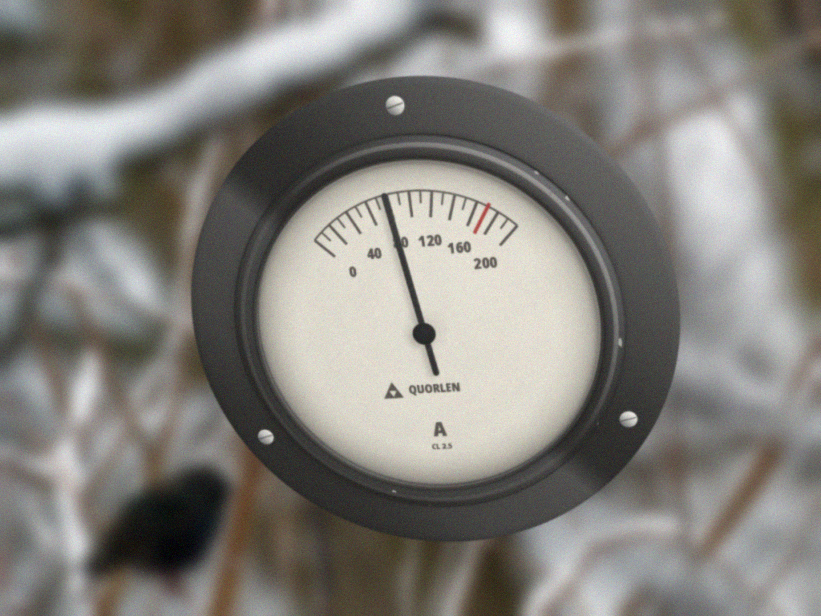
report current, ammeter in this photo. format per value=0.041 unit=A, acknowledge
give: value=80 unit=A
